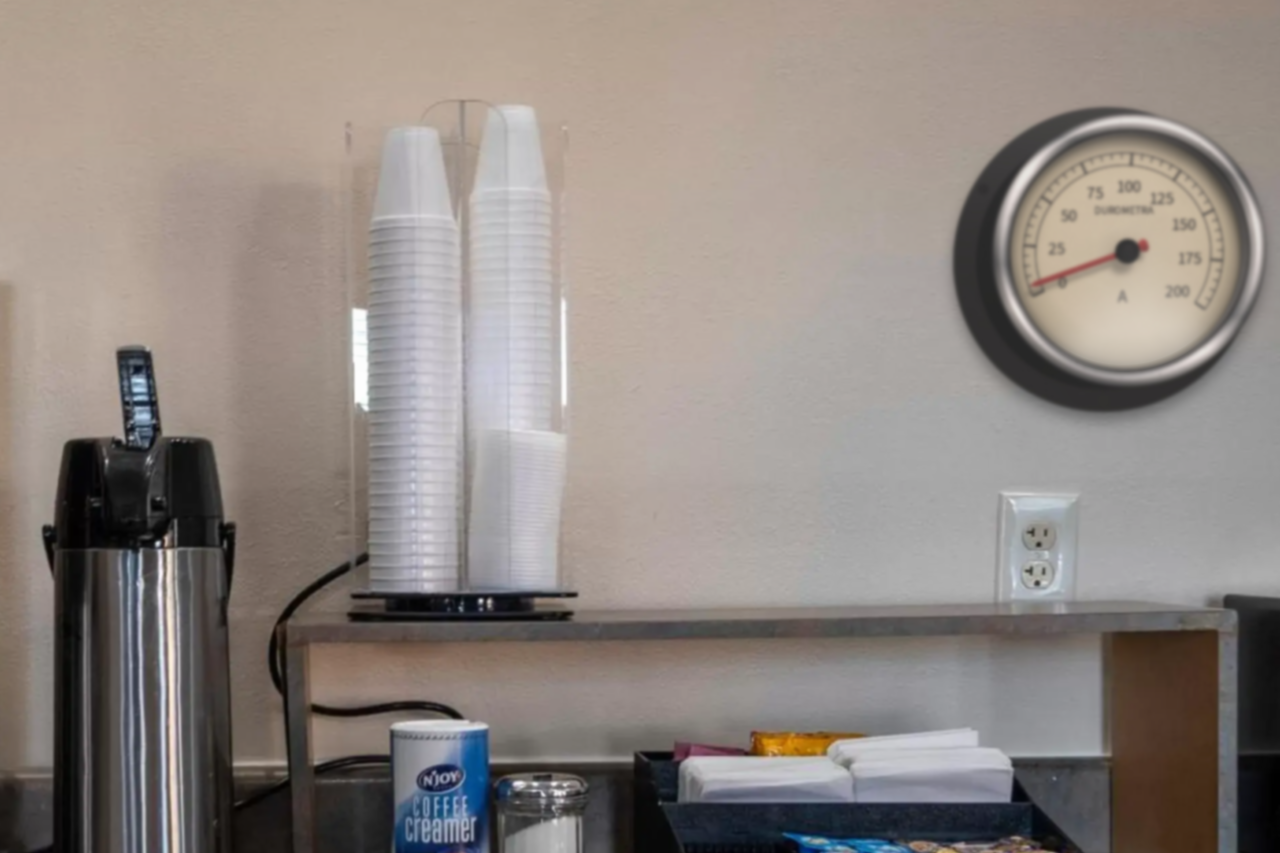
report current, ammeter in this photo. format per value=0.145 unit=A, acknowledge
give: value=5 unit=A
